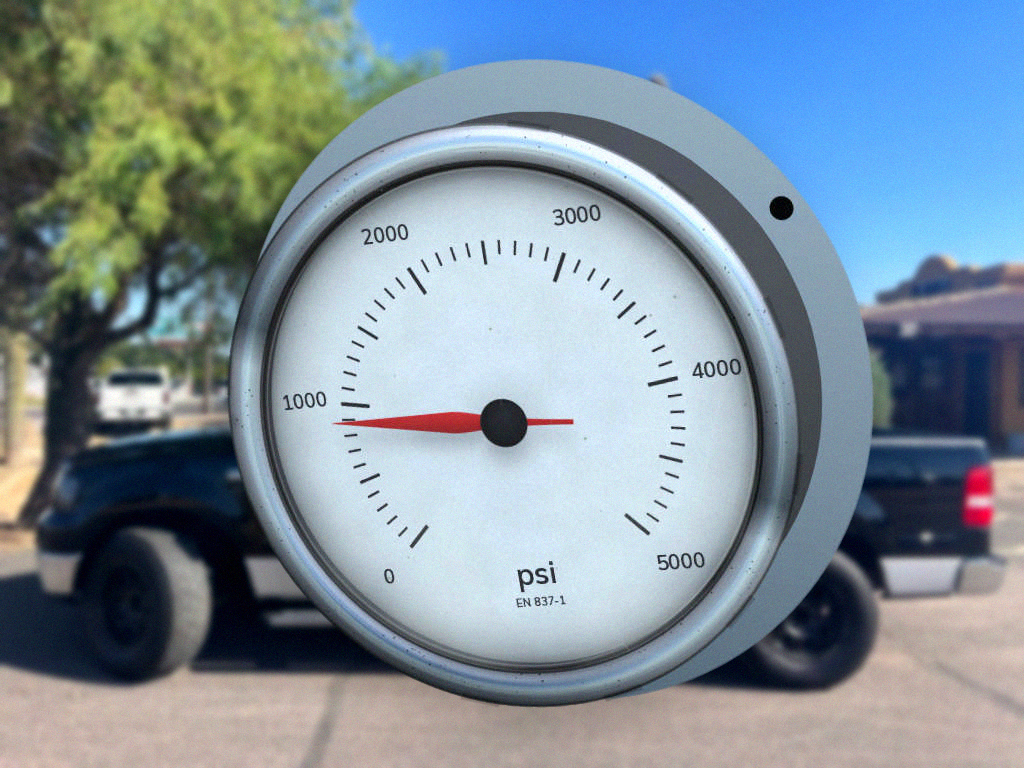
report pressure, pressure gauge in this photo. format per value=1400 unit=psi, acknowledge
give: value=900 unit=psi
